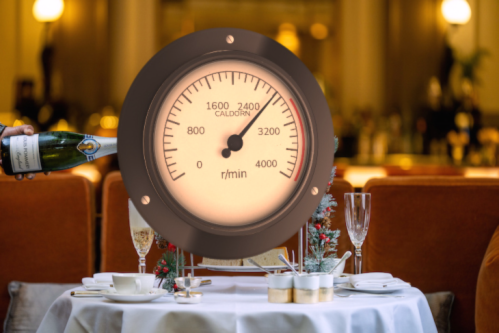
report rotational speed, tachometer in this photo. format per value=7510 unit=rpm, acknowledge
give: value=2700 unit=rpm
